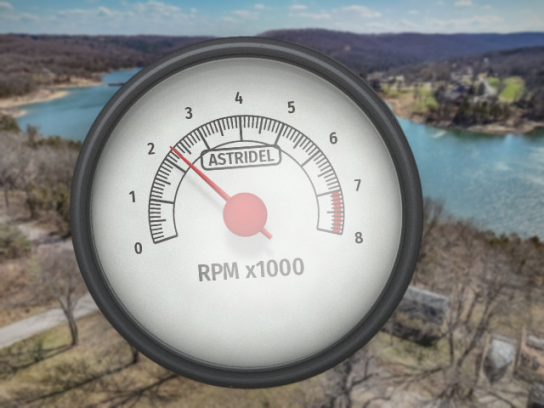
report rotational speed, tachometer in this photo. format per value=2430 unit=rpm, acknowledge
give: value=2300 unit=rpm
